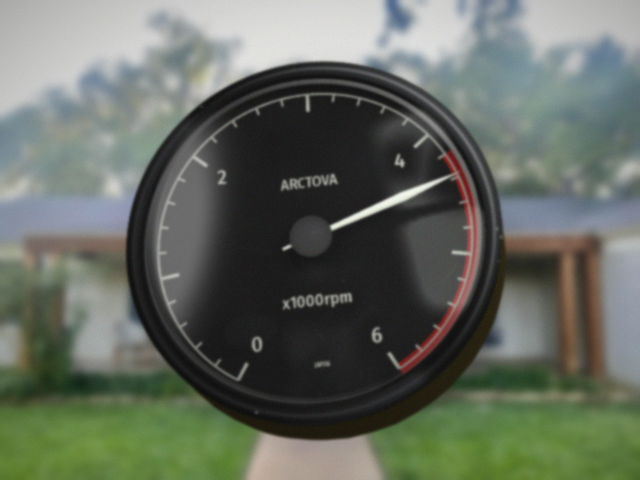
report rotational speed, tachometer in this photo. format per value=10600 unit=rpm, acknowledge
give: value=4400 unit=rpm
